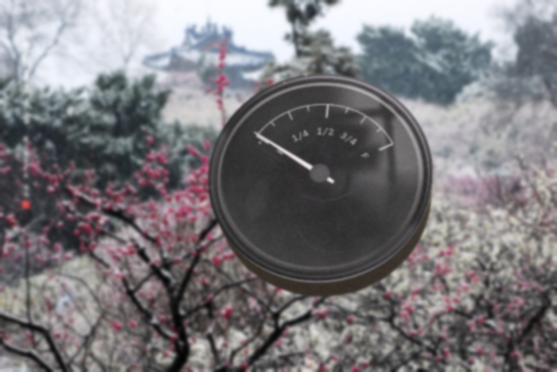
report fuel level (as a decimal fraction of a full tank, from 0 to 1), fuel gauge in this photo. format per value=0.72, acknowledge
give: value=0
